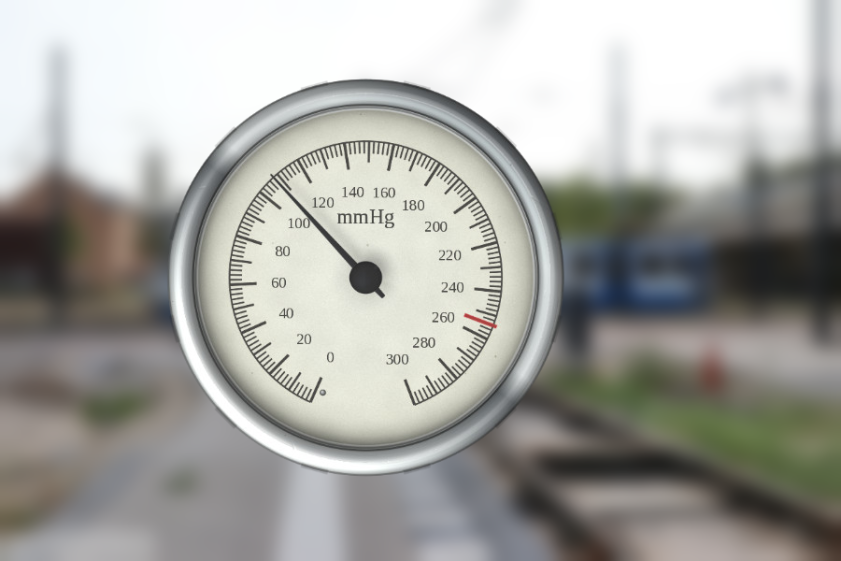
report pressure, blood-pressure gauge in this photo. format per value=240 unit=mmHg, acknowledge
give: value=108 unit=mmHg
